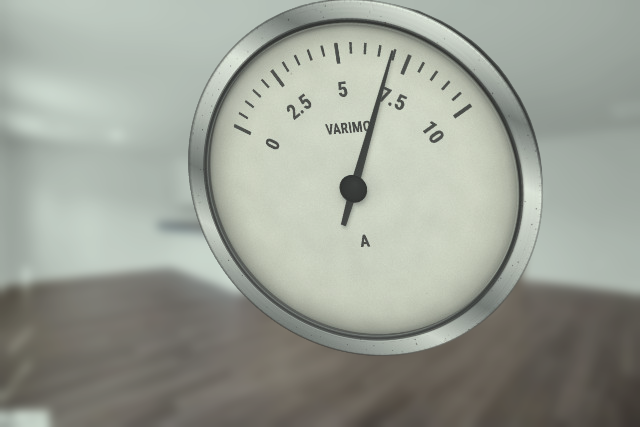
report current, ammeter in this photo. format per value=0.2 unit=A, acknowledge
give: value=7 unit=A
